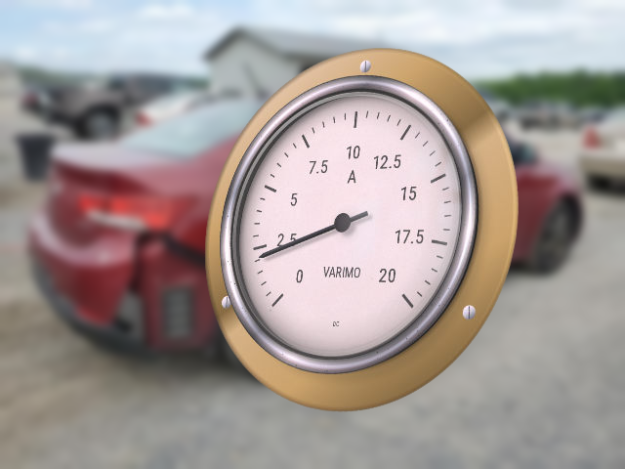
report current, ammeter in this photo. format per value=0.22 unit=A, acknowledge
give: value=2 unit=A
